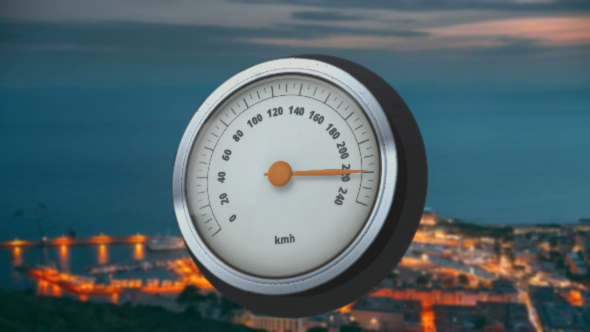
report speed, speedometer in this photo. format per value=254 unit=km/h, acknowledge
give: value=220 unit=km/h
